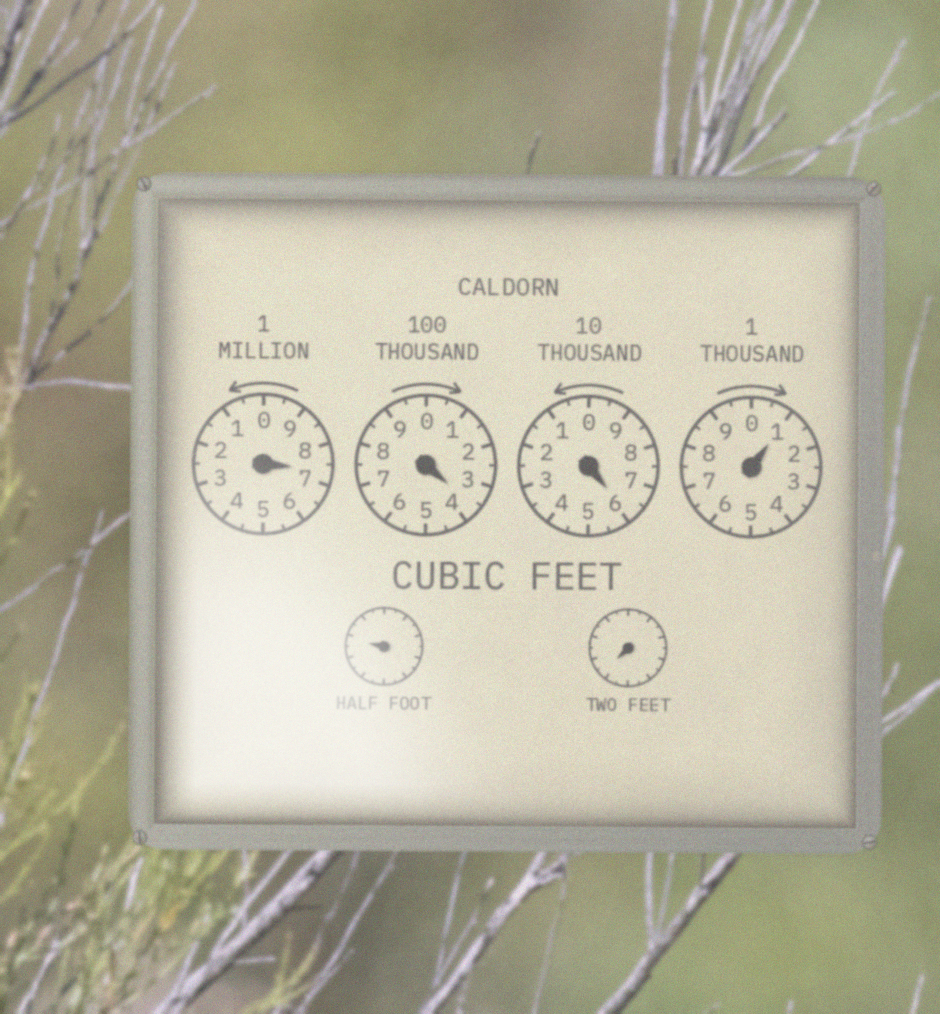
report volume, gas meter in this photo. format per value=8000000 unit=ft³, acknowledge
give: value=736100 unit=ft³
